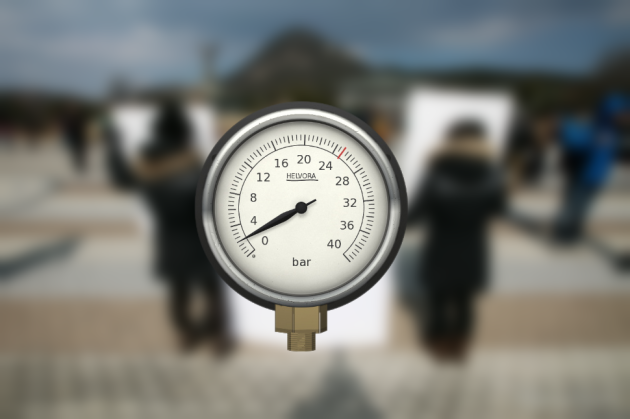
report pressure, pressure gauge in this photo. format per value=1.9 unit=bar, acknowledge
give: value=2 unit=bar
